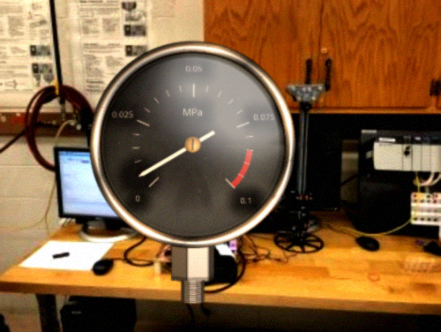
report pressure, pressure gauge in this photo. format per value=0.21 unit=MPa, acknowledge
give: value=0.005 unit=MPa
